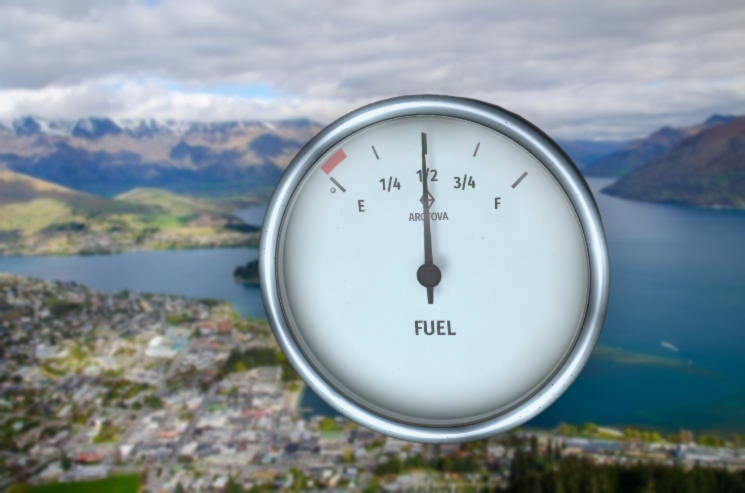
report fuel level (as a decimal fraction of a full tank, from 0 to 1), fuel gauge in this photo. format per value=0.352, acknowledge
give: value=0.5
